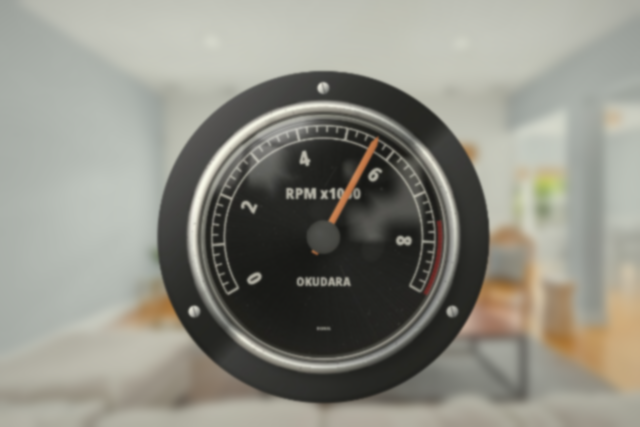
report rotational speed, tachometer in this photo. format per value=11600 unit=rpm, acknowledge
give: value=5600 unit=rpm
